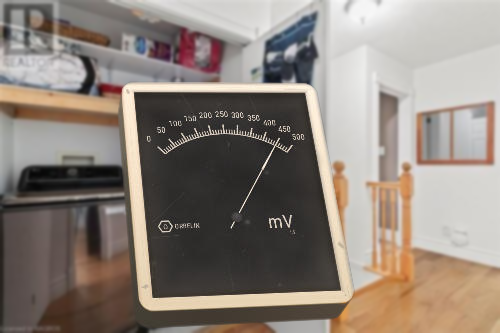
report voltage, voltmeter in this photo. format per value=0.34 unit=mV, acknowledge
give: value=450 unit=mV
